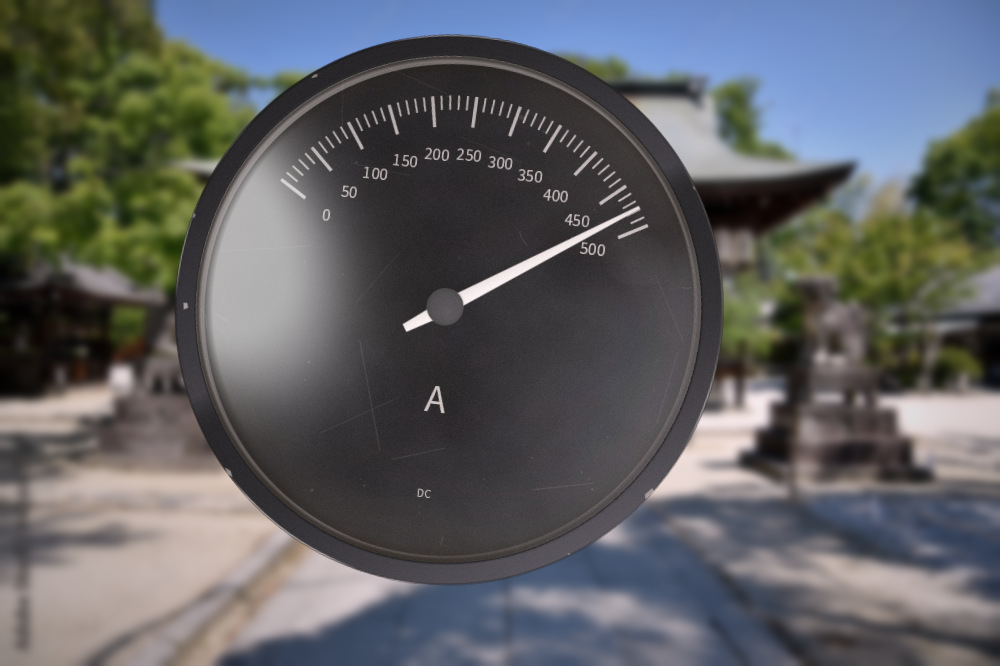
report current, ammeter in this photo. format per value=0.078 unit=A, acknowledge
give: value=480 unit=A
